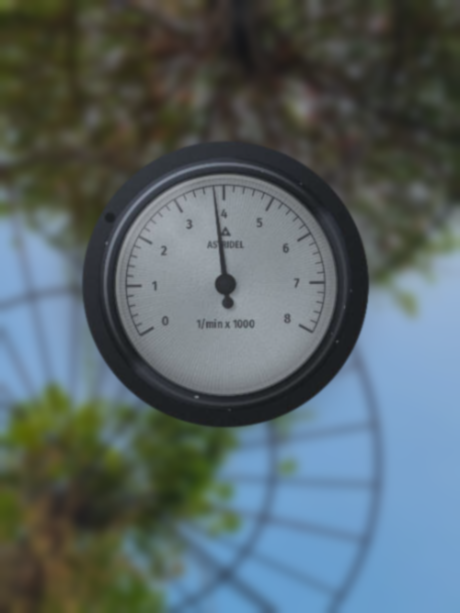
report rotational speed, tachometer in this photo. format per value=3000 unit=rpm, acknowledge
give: value=3800 unit=rpm
